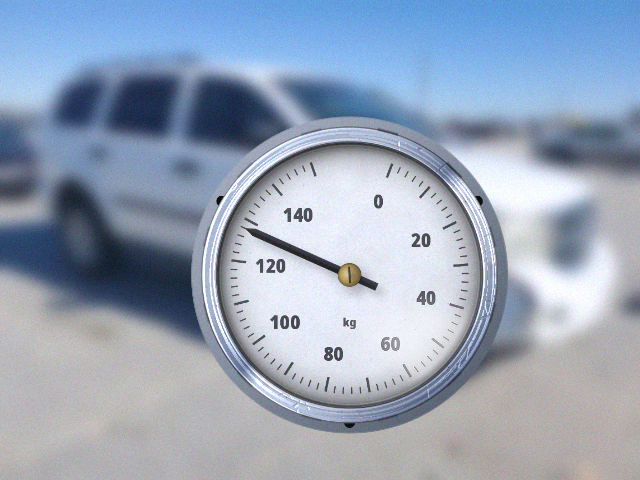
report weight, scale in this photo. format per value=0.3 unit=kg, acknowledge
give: value=128 unit=kg
